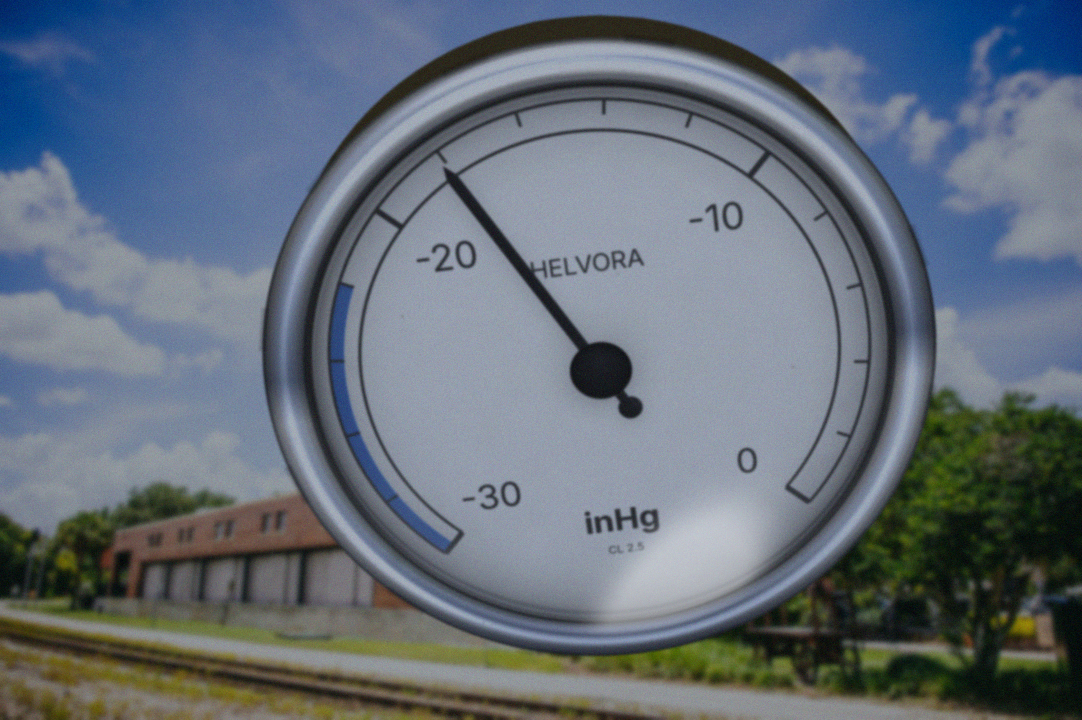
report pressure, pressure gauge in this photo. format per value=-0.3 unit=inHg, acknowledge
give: value=-18 unit=inHg
